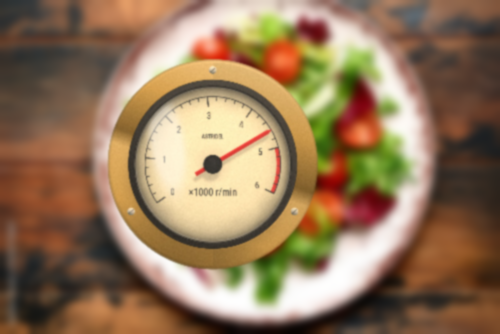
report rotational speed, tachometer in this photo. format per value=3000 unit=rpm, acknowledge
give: value=4600 unit=rpm
